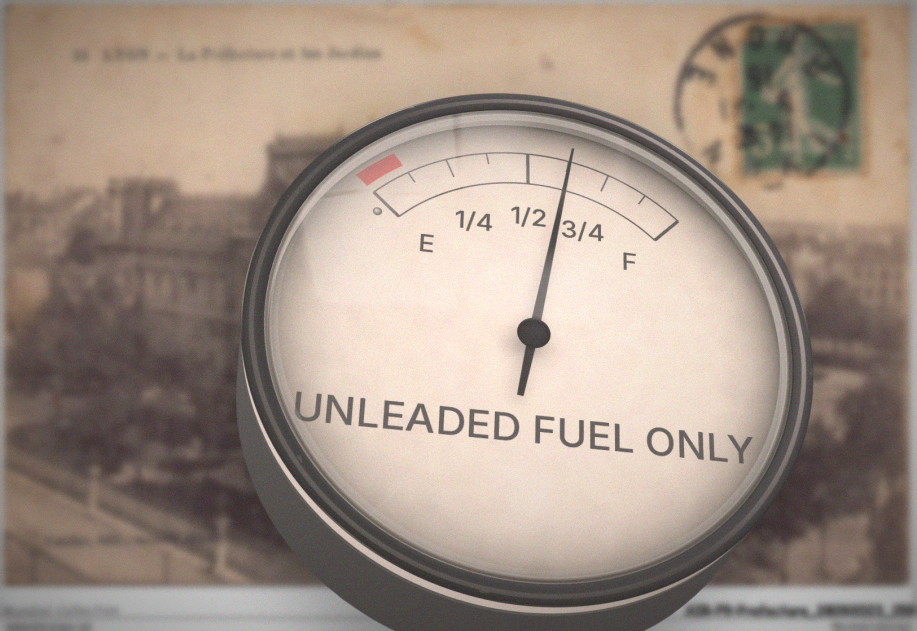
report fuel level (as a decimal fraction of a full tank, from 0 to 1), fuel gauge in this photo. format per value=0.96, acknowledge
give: value=0.625
